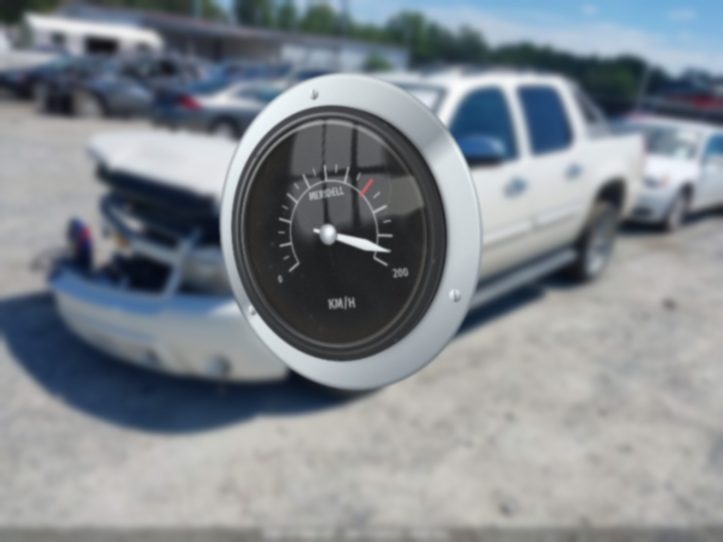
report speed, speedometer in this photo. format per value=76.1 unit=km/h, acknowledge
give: value=190 unit=km/h
